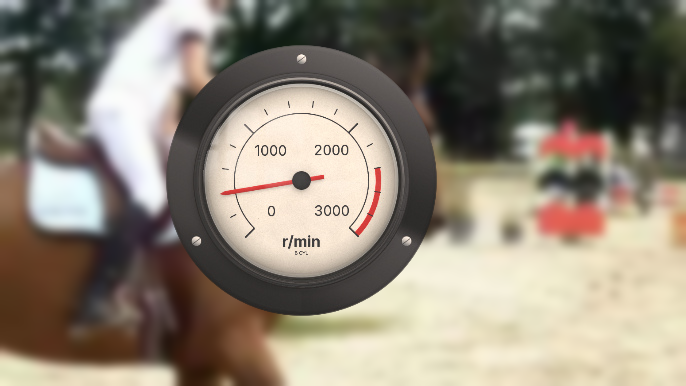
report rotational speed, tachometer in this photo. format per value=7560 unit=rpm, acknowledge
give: value=400 unit=rpm
